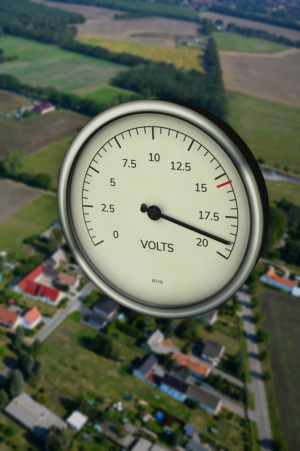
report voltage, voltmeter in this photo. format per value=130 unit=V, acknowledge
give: value=19 unit=V
